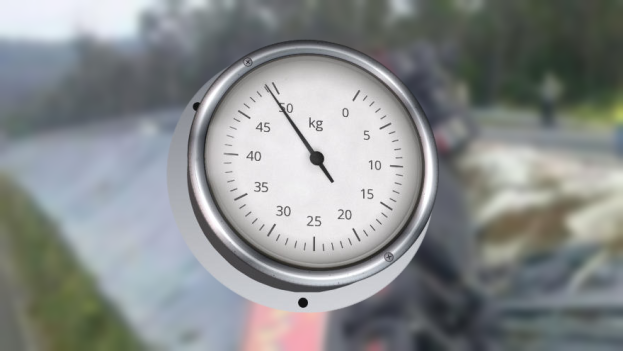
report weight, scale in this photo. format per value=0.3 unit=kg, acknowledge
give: value=49 unit=kg
